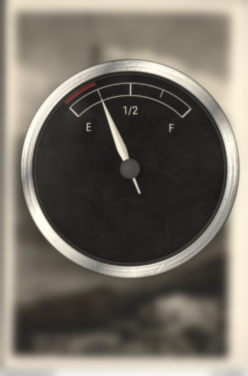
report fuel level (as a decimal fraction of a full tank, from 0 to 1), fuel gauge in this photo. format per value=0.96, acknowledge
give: value=0.25
